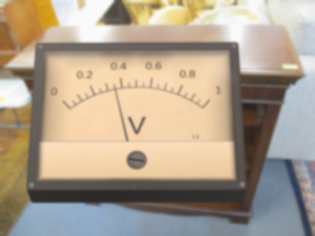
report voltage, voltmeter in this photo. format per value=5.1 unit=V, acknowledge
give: value=0.35 unit=V
